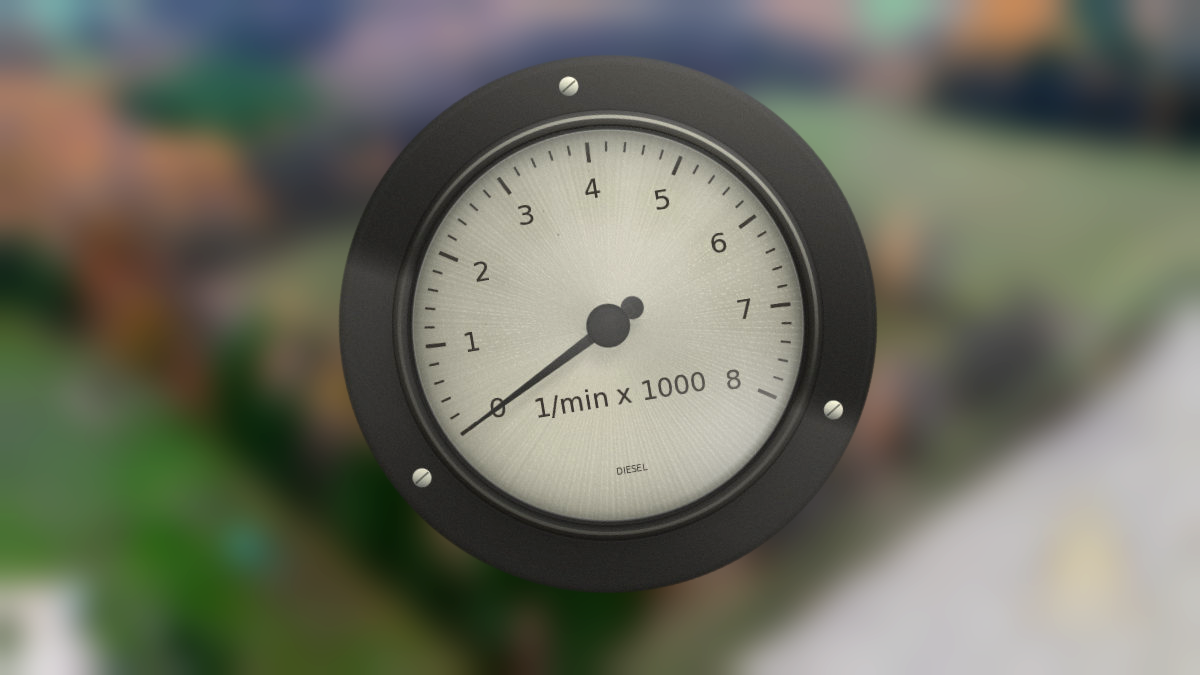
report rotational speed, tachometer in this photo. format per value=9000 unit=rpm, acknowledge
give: value=0 unit=rpm
